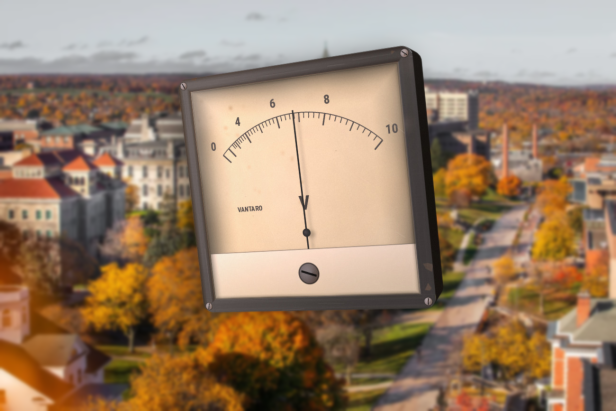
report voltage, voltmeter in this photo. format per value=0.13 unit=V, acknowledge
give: value=6.8 unit=V
